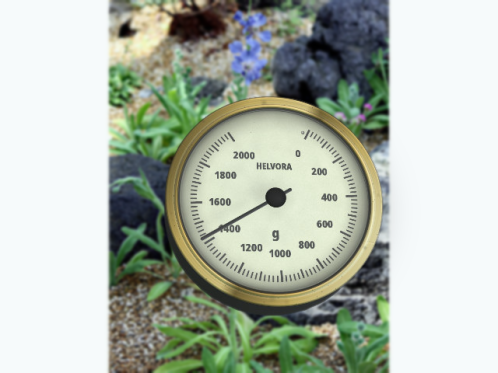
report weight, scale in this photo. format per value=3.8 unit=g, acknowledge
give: value=1420 unit=g
